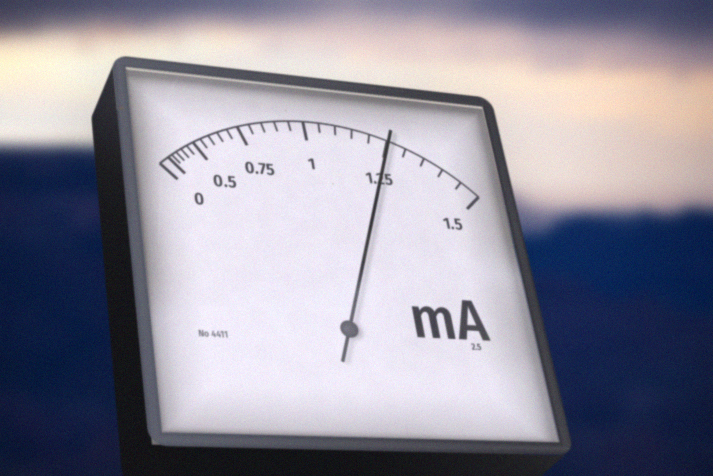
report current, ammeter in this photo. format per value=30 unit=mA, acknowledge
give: value=1.25 unit=mA
